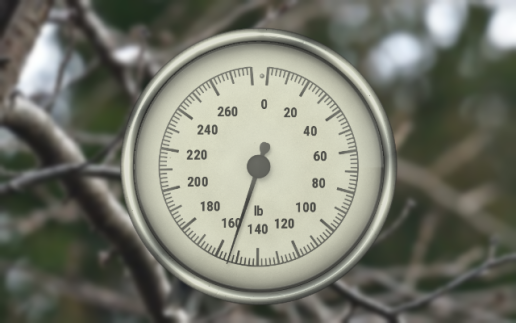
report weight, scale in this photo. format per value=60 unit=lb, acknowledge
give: value=154 unit=lb
